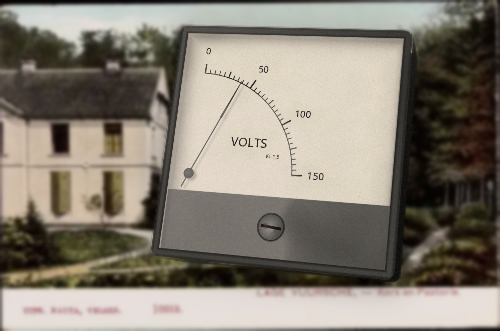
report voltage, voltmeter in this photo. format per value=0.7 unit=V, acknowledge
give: value=40 unit=V
